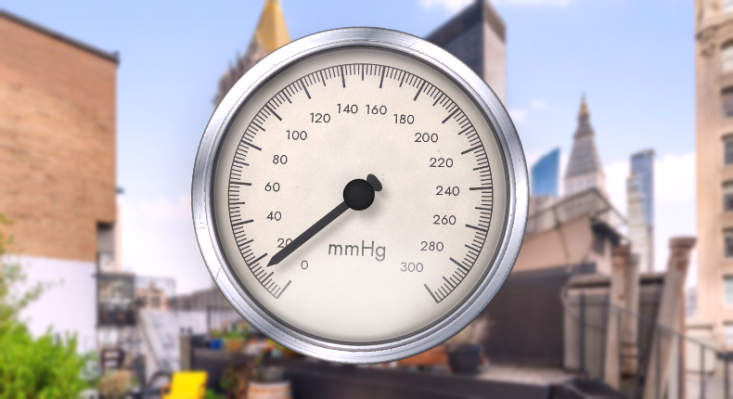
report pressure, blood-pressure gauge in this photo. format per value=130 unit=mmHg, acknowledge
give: value=14 unit=mmHg
